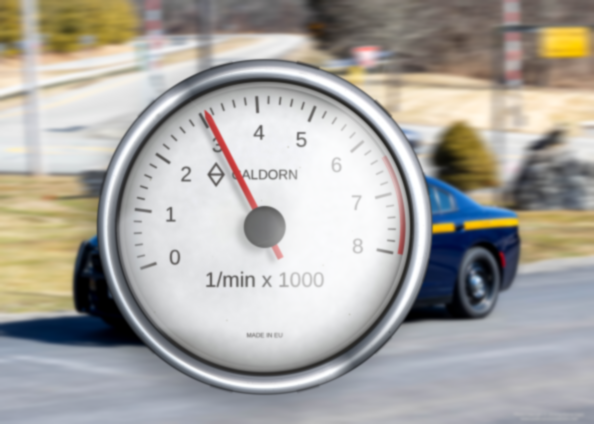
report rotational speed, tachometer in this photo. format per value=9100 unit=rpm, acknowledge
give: value=3100 unit=rpm
